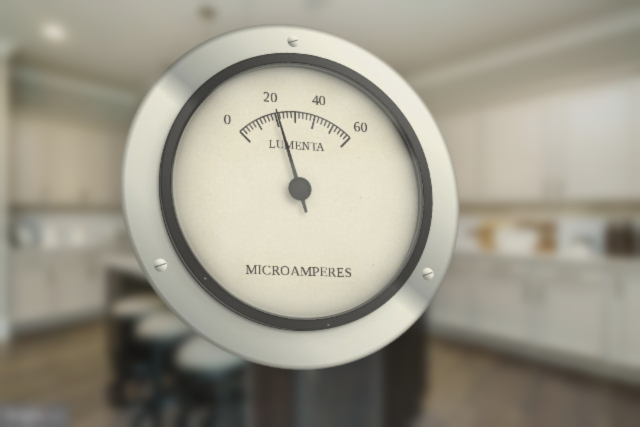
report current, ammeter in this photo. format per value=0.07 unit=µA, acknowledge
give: value=20 unit=µA
